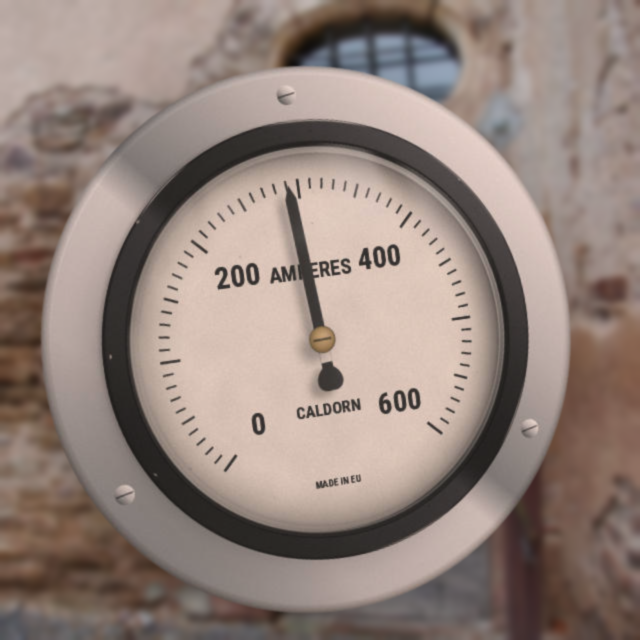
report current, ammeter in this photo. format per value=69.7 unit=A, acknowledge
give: value=290 unit=A
